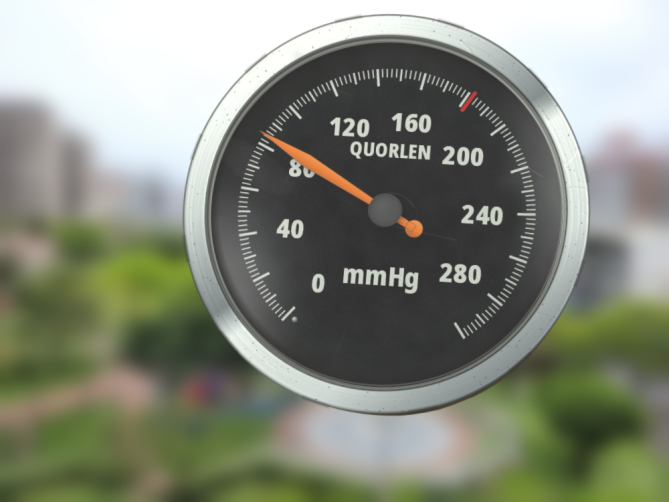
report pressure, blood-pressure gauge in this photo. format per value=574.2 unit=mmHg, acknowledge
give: value=84 unit=mmHg
